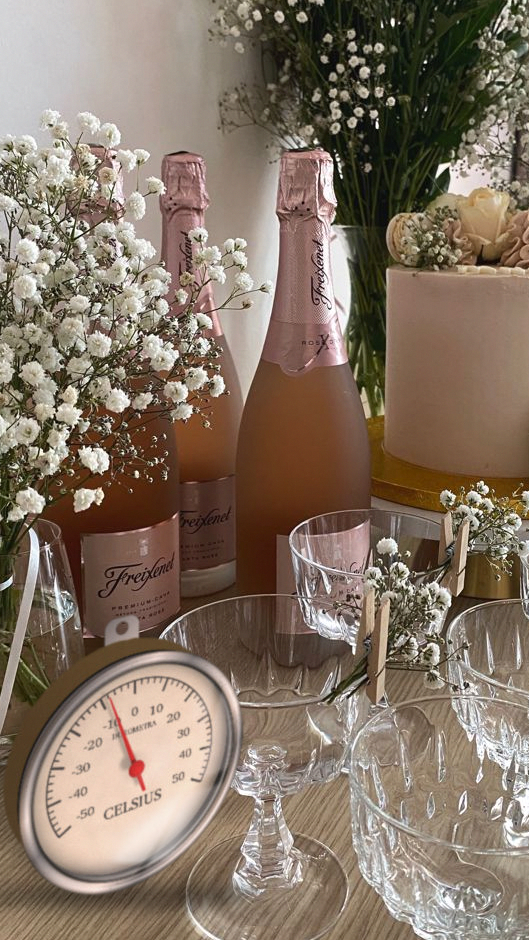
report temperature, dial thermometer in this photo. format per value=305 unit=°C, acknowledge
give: value=-8 unit=°C
